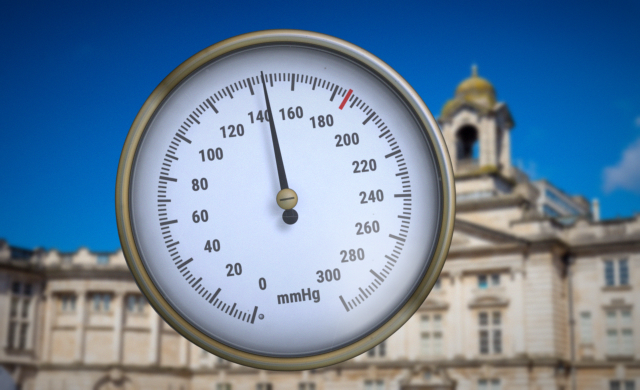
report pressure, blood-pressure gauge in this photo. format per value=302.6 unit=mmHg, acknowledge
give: value=146 unit=mmHg
